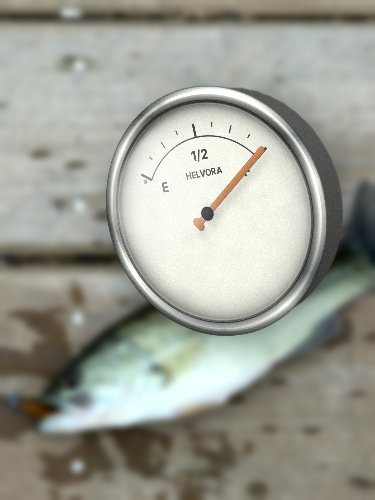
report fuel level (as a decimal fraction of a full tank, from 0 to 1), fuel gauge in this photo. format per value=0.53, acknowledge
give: value=1
